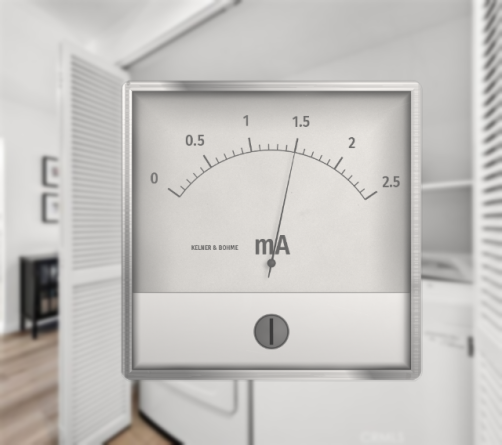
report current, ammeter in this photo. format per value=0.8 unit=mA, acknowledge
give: value=1.5 unit=mA
